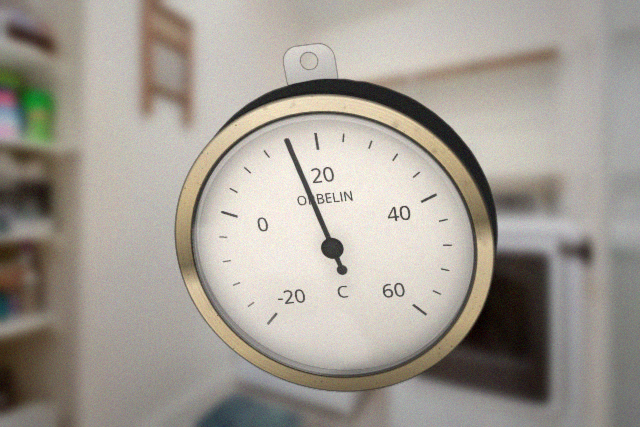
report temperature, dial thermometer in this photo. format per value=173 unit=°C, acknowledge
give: value=16 unit=°C
